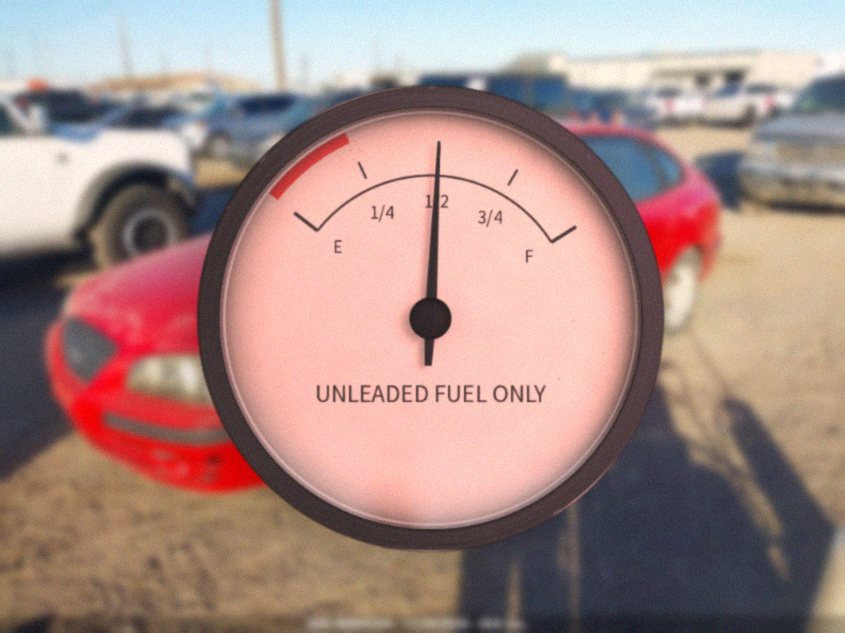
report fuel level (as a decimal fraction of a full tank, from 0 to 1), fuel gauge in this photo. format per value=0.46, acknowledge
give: value=0.5
